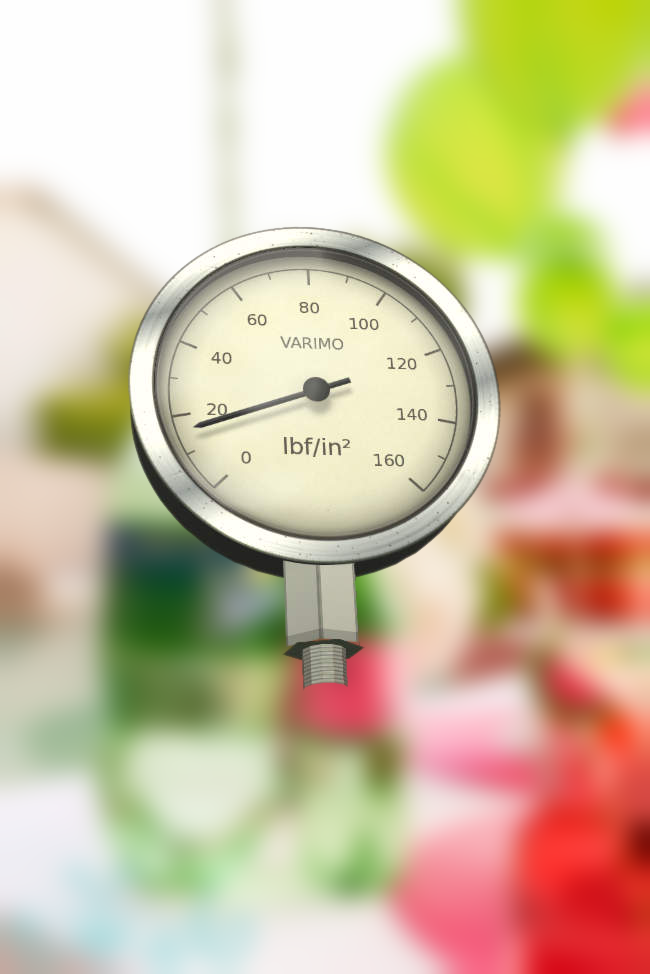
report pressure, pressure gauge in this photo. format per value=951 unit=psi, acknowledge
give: value=15 unit=psi
